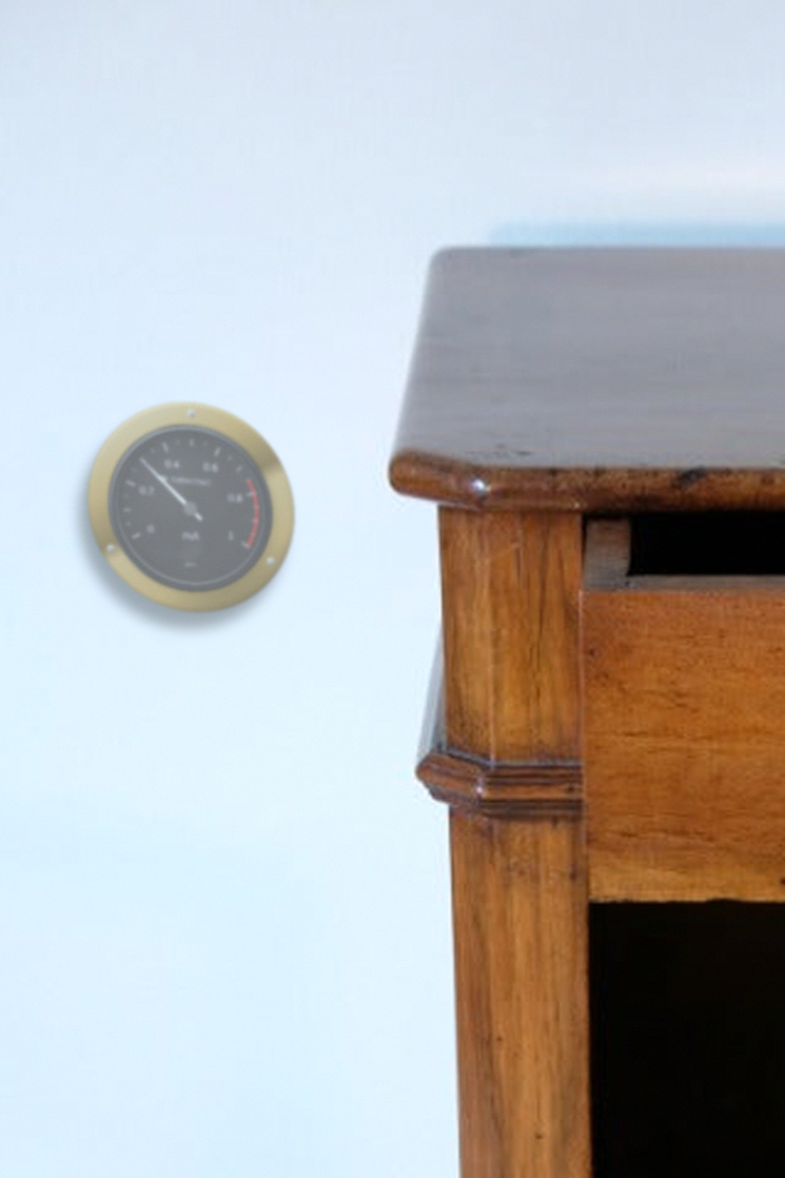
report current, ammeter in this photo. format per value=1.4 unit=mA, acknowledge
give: value=0.3 unit=mA
